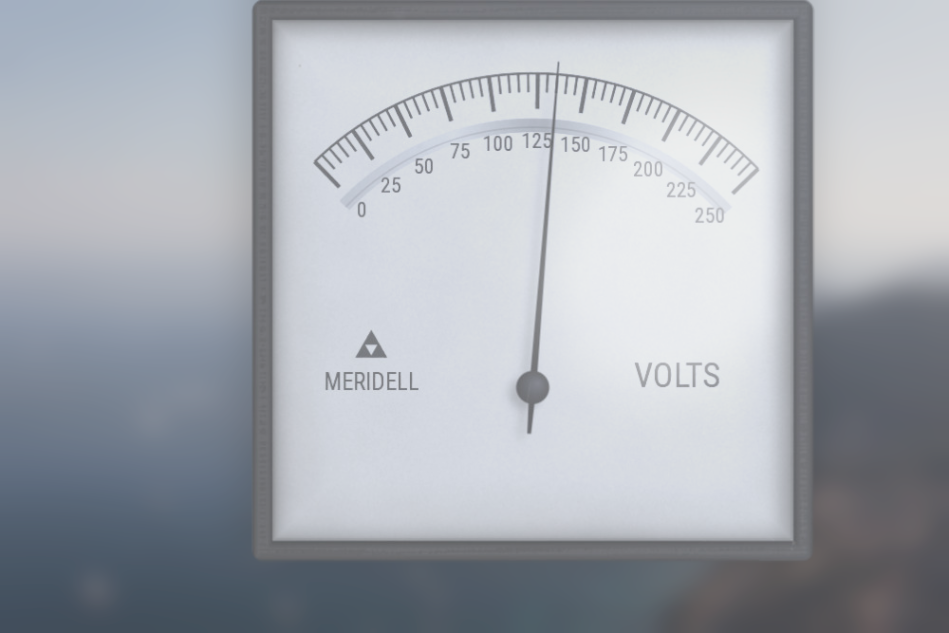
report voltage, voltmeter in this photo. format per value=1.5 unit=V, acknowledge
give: value=135 unit=V
